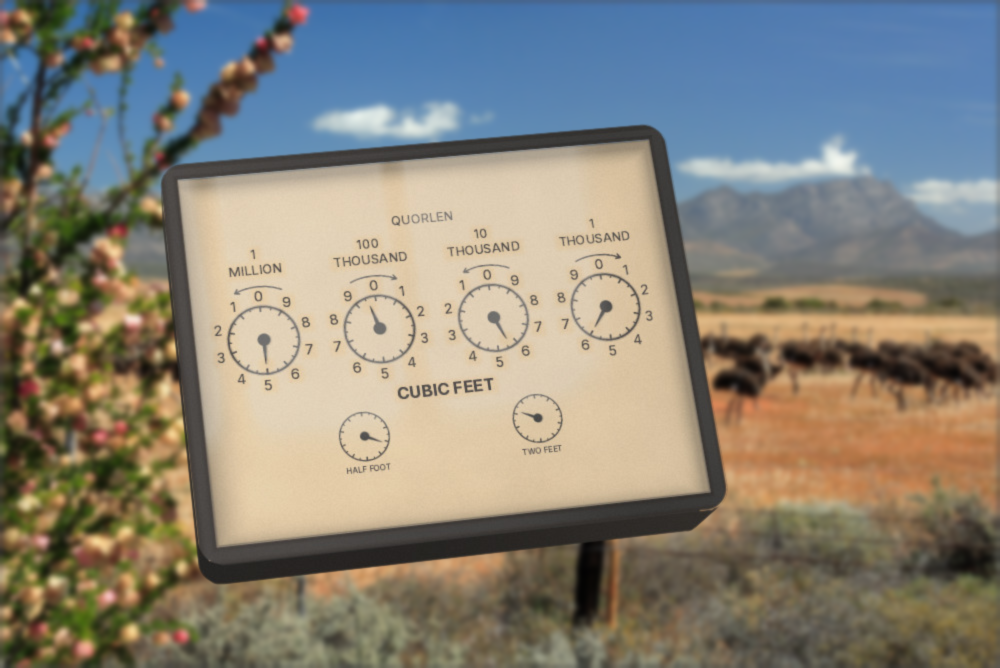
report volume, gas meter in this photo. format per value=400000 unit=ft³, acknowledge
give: value=495600 unit=ft³
